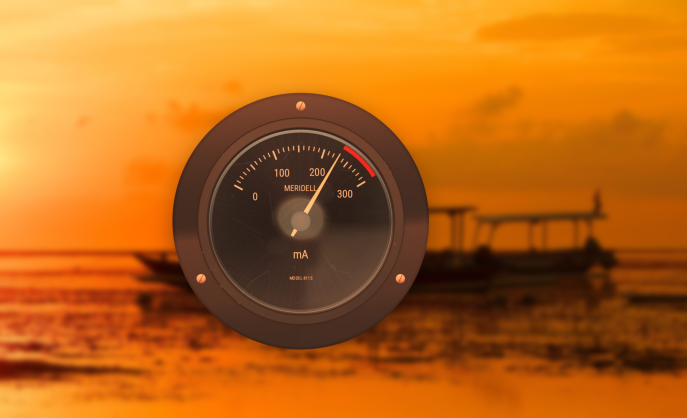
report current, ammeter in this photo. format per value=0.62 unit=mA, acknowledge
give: value=230 unit=mA
